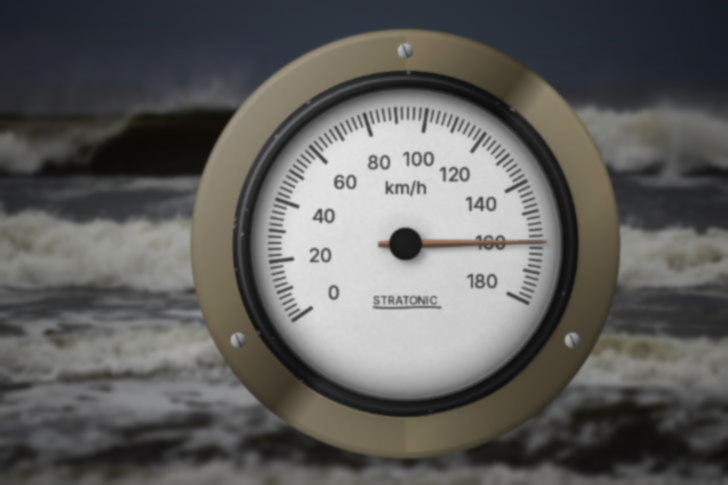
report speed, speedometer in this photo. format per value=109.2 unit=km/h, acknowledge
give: value=160 unit=km/h
